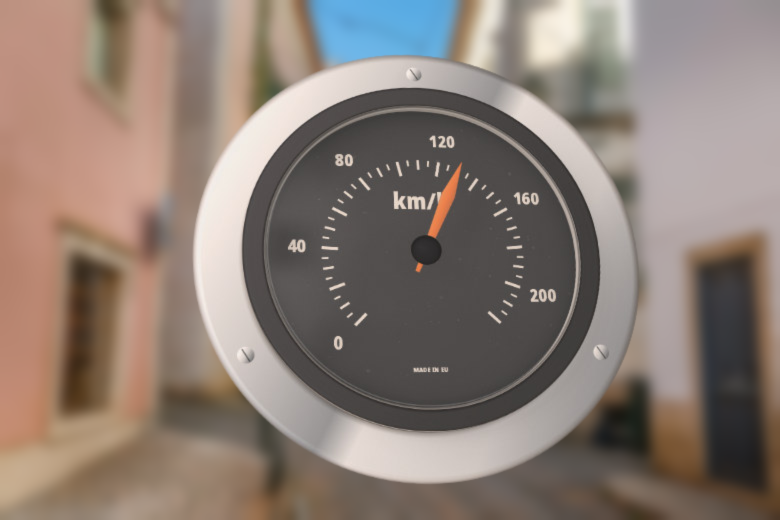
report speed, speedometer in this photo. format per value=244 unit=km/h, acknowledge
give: value=130 unit=km/h
